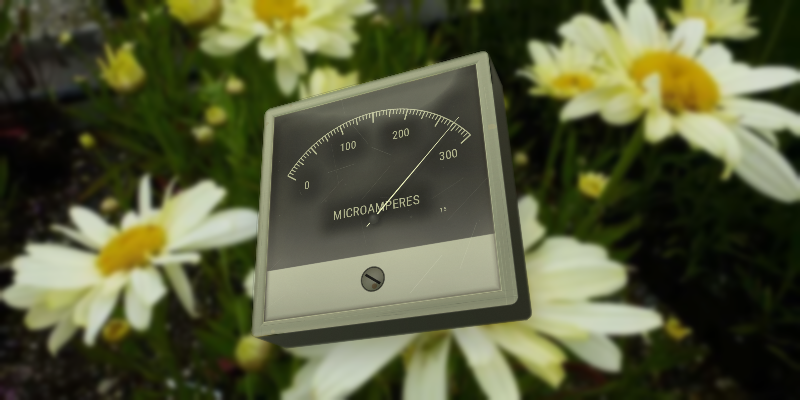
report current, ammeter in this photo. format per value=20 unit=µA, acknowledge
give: value=275 unit=µA
